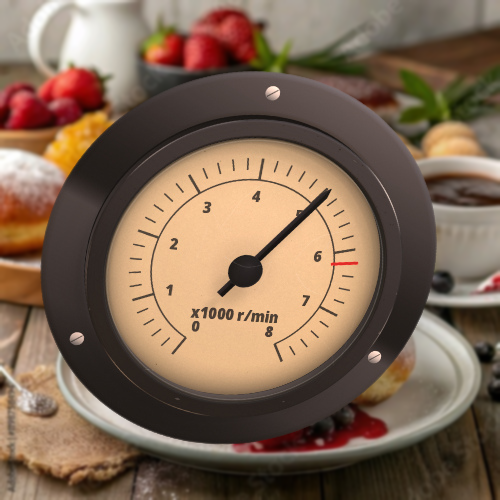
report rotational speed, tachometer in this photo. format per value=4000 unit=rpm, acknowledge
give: value=5000 unit=rpm
